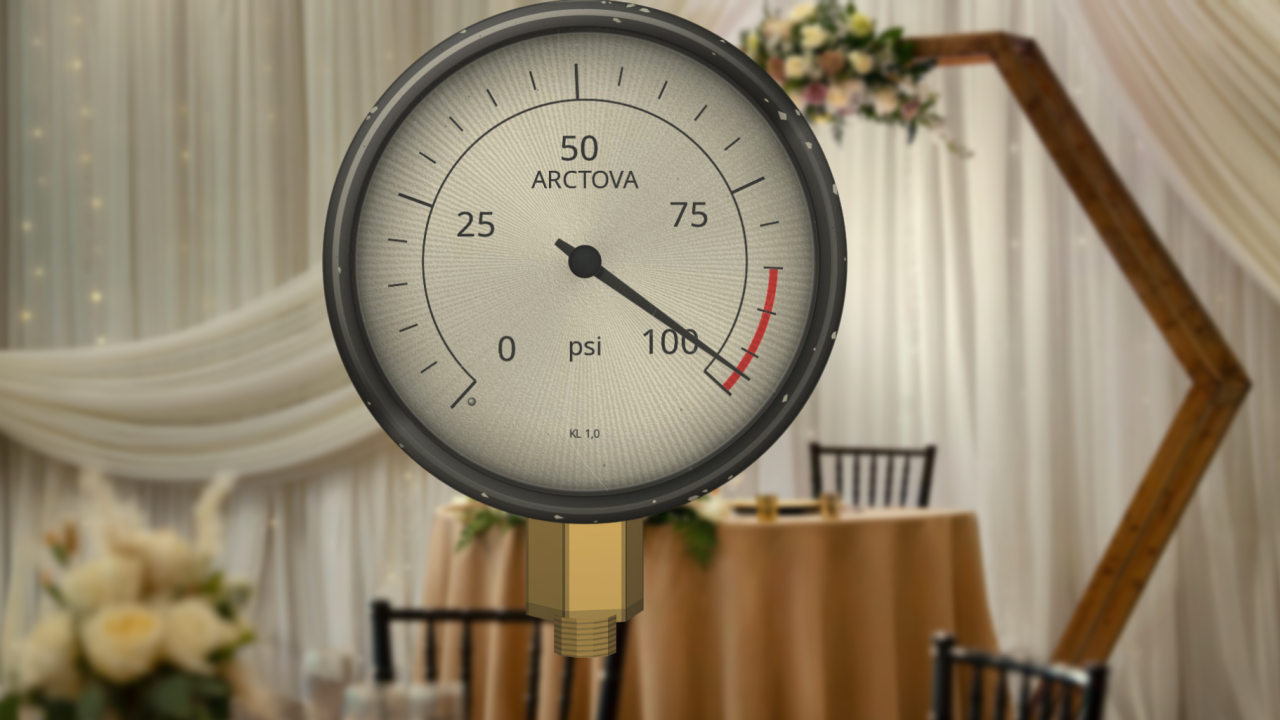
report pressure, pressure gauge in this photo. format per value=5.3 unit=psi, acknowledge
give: value=97.5 unit=psi
